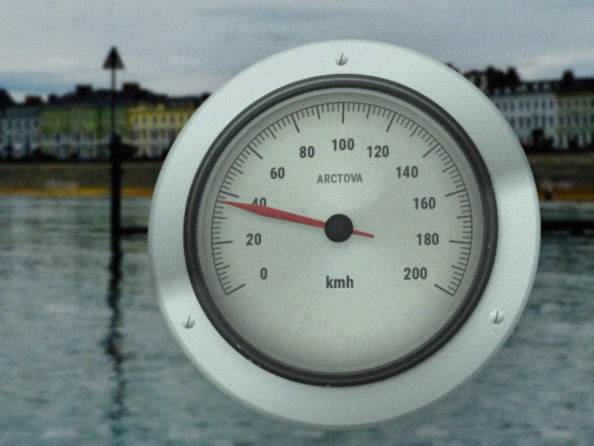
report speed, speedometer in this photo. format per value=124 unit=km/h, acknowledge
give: value=36 unit=km/h
